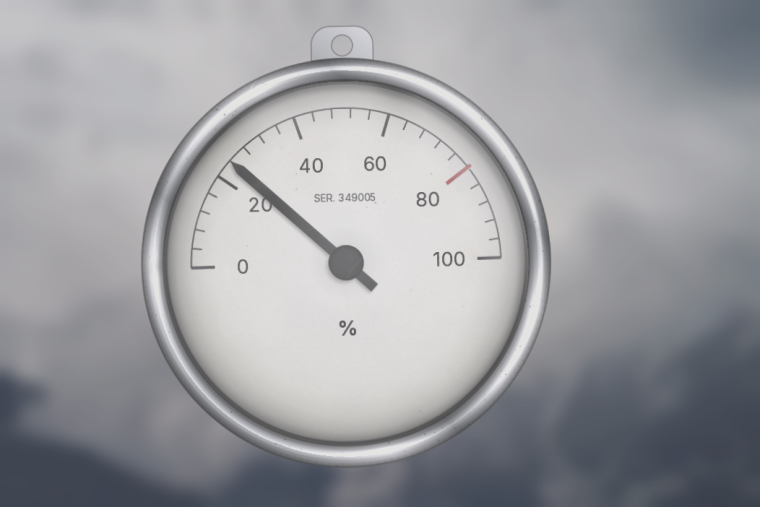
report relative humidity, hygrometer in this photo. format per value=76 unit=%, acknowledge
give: value=24 unit=%
